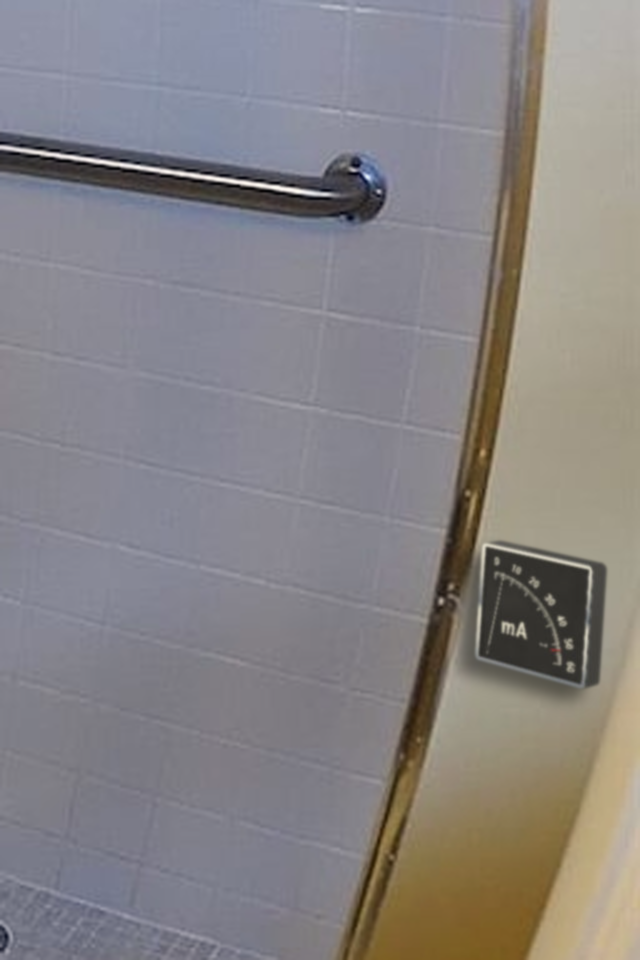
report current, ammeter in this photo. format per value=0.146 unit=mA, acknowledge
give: value=5 unit=mA
